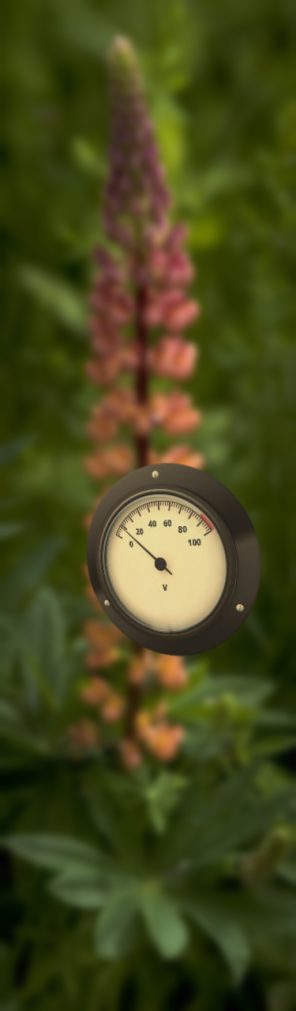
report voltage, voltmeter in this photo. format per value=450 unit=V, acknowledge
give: value=10 unit=V
